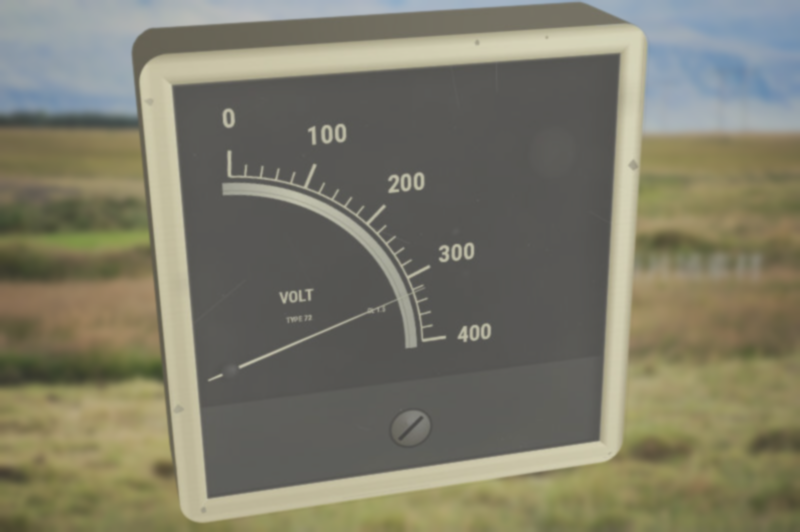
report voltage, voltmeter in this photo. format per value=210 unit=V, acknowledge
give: value=320 unit=V
